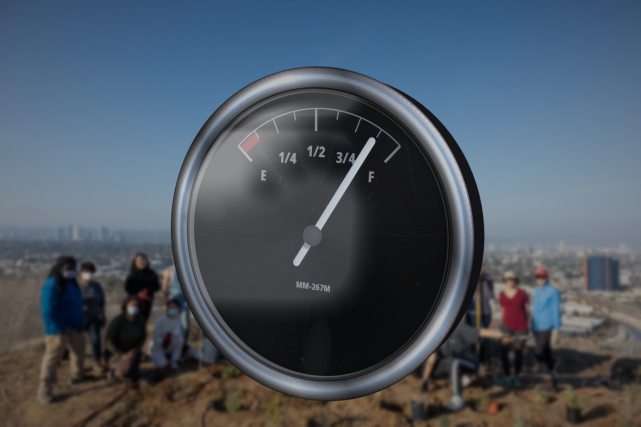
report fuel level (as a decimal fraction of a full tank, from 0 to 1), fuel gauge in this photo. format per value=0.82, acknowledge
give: value=0.875
